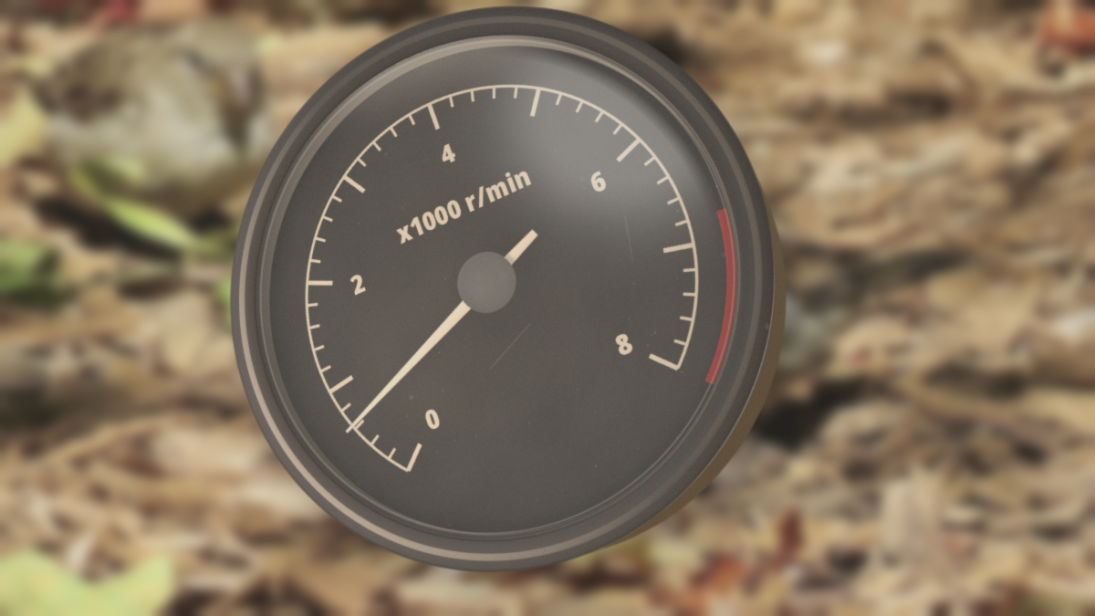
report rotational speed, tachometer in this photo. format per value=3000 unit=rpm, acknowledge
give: value=600 unit=rpm
